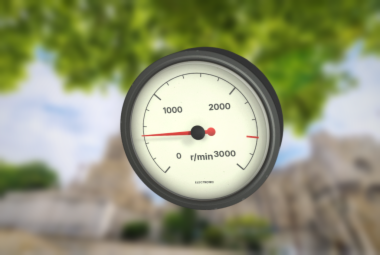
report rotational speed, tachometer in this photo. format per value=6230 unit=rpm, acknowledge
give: value=500 unit=rpm
